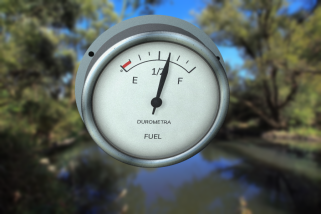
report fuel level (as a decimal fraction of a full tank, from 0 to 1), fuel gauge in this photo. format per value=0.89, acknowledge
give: value=0.625
